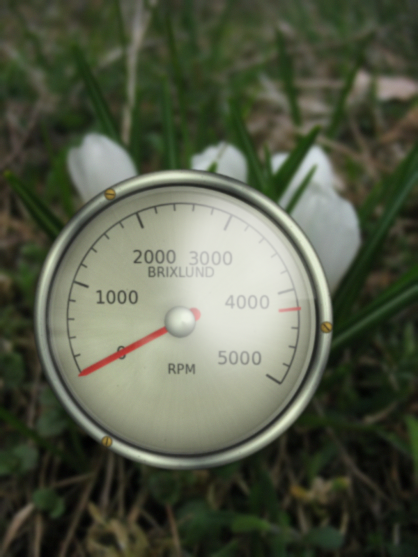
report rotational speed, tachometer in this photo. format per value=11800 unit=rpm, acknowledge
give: value=0 unit=rpm
